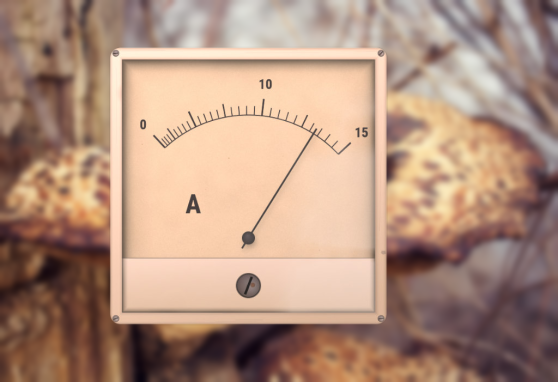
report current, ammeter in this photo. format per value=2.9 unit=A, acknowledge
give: value=13.25 unit=A
